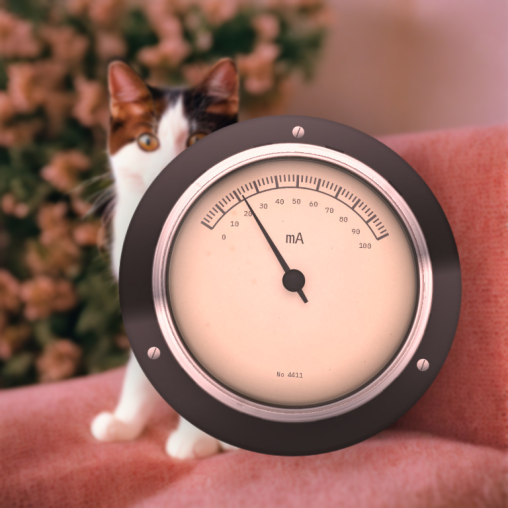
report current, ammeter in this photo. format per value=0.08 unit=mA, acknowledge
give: value=22 unit=mA
